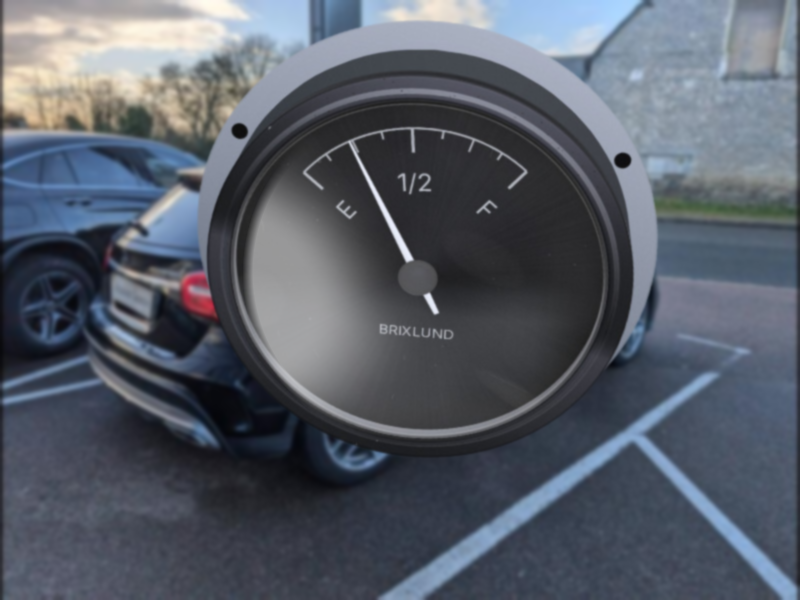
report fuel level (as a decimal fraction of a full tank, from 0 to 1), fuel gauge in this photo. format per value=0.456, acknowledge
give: value=0.25
